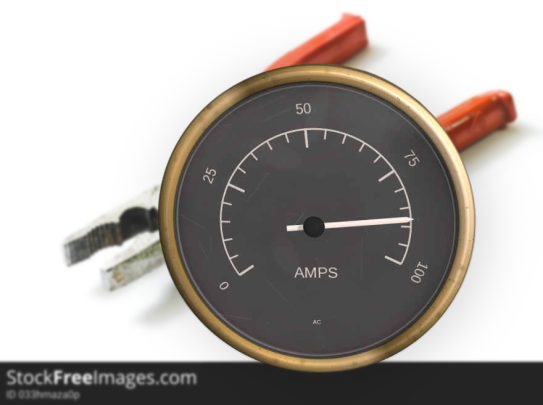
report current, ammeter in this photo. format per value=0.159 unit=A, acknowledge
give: value=87.5 unit=A
